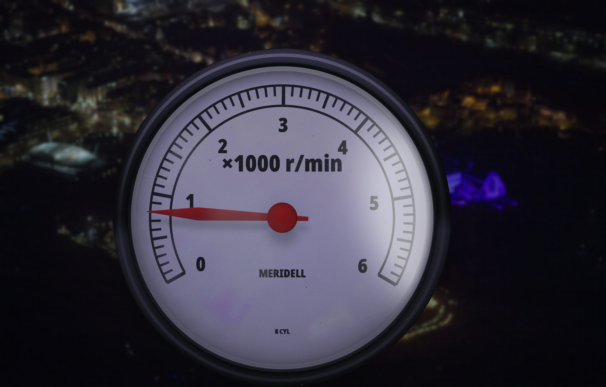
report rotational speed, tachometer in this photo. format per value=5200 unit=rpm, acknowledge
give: value=800 unit=rpm
